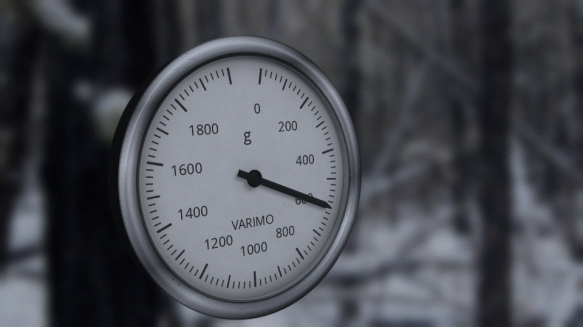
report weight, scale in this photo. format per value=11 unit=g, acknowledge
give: value=600 unit=g
